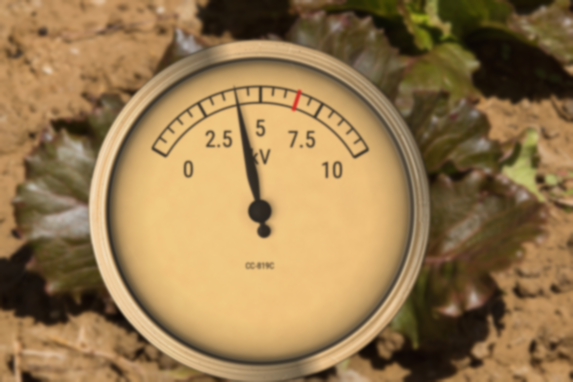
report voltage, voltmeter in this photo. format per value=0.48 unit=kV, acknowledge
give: value=4 unit=kV
